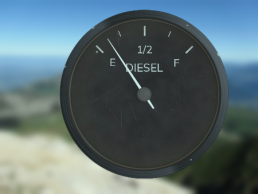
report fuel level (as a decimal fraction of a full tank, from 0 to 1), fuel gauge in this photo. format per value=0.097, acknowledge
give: value=0.125
